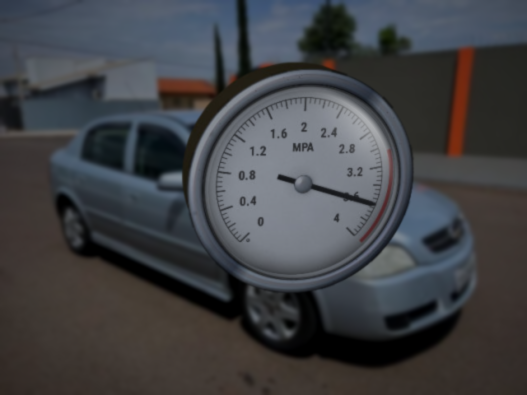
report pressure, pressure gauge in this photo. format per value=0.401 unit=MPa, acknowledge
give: value=3.6 unit=MPa
